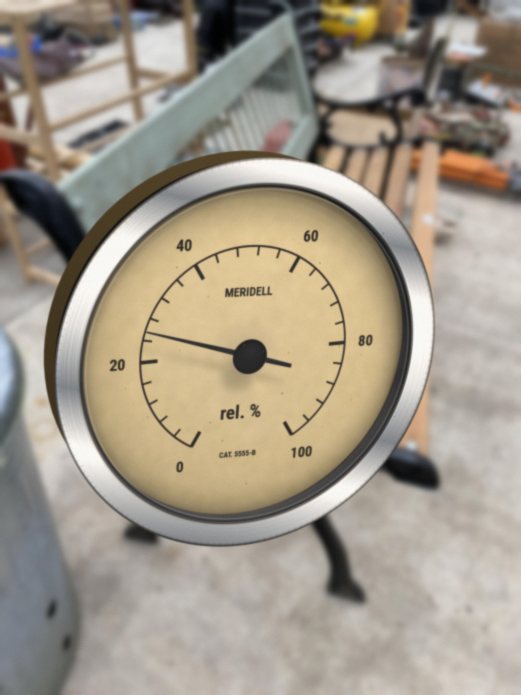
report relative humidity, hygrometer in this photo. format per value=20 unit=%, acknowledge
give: value=26 unit=%
